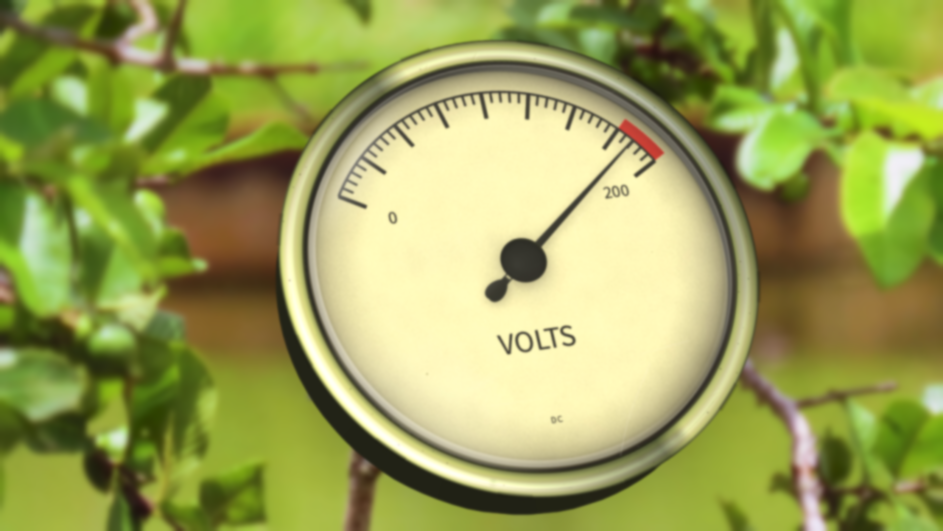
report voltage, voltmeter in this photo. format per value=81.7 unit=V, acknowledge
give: value=185 unit=V
